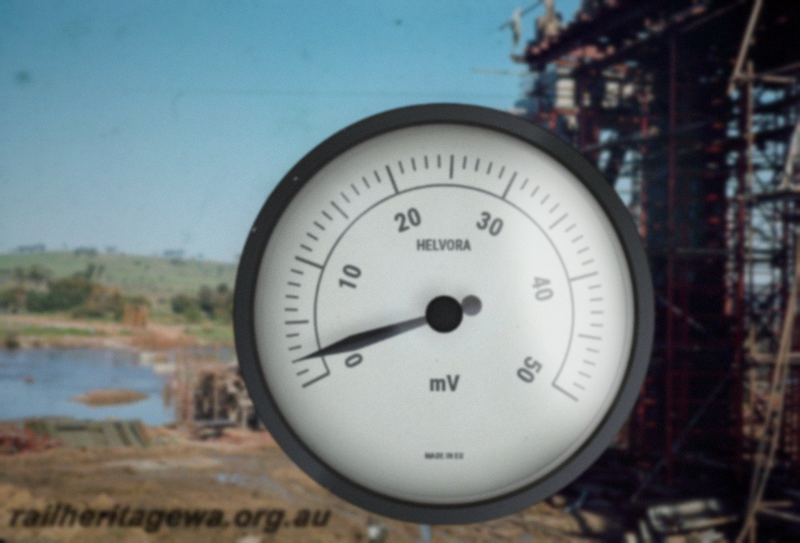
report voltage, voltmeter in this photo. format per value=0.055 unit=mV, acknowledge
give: value=2 unit=mV
